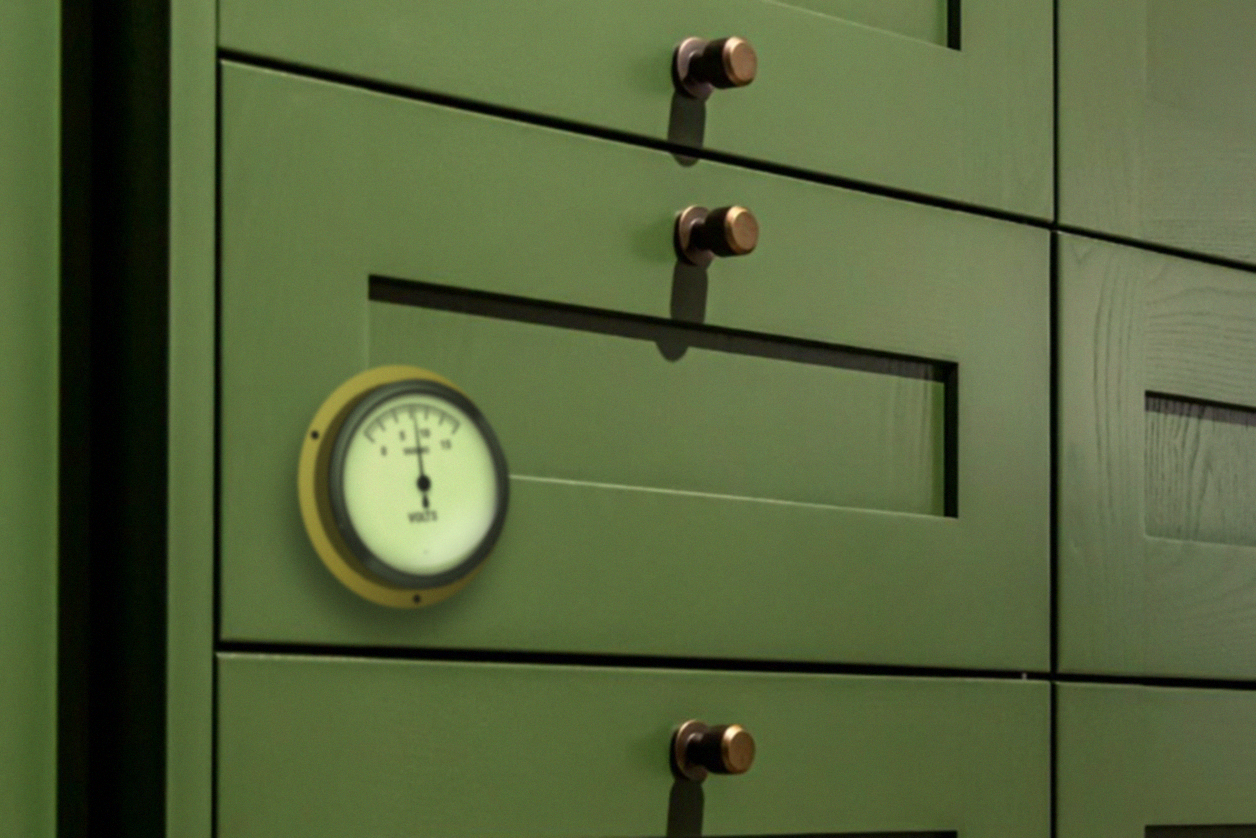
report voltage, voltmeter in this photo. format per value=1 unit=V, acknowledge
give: value=7.5 unit=V
